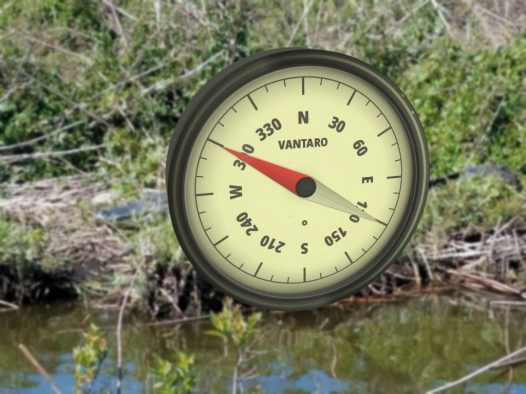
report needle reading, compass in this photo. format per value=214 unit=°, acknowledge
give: value=300 unit=°
